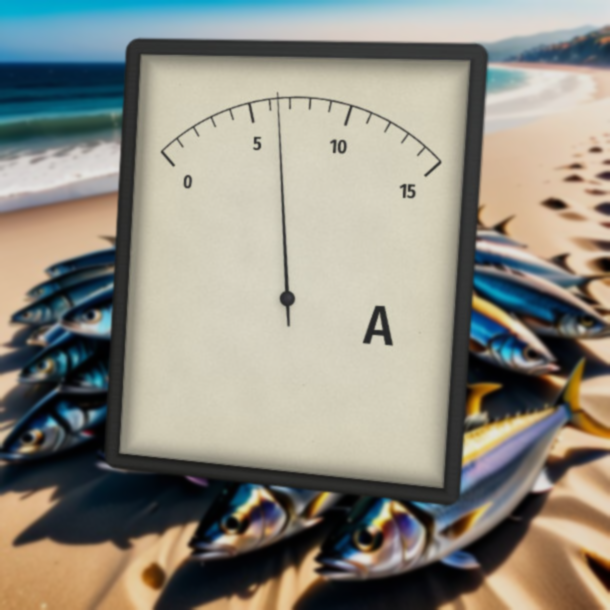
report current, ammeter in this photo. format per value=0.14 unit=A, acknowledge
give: value=6.5 unit=A
